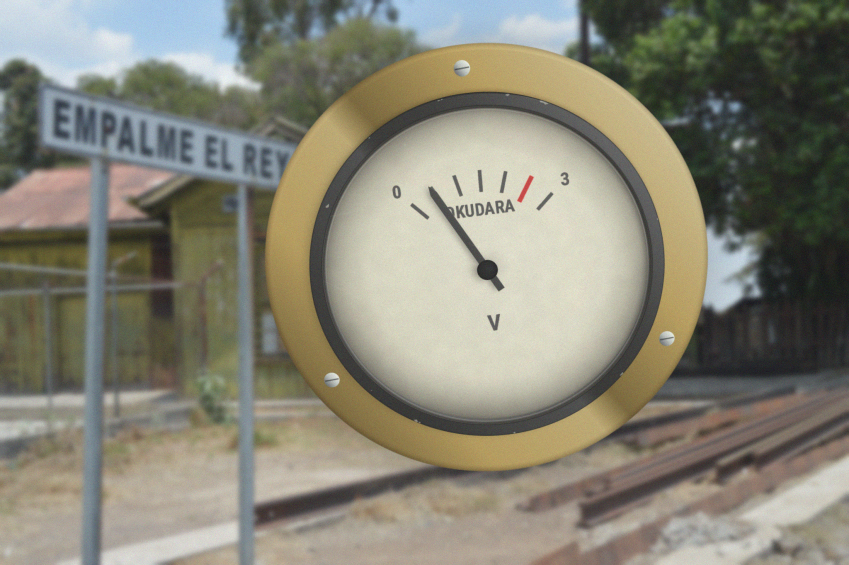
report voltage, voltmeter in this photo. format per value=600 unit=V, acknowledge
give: value=0.5 unit=V
